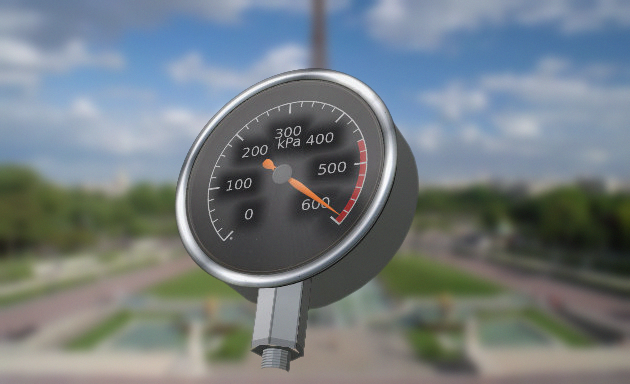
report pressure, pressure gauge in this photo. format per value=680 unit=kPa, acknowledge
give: value=590 unit=kPa
